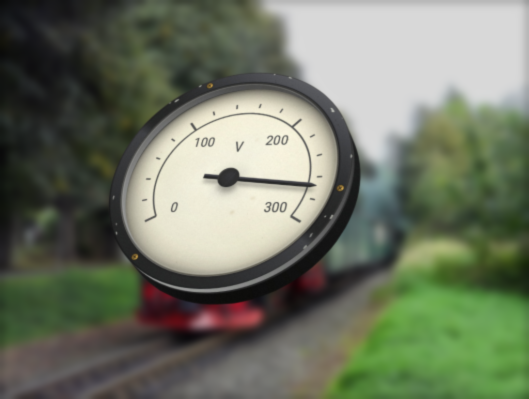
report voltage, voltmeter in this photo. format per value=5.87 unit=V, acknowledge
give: value=270 unit=V
